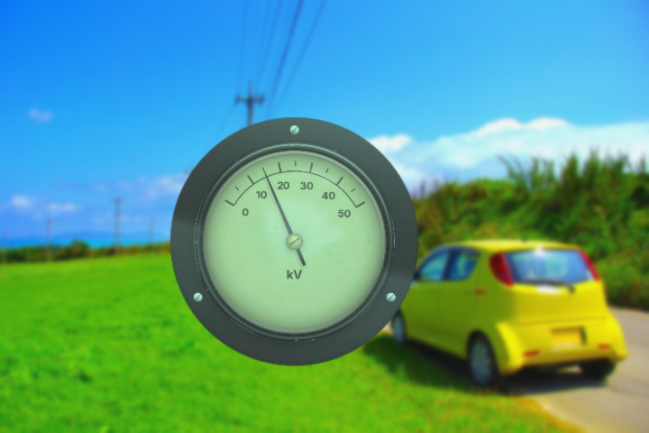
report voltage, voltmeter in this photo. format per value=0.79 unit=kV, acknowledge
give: value=15 unit=kV
